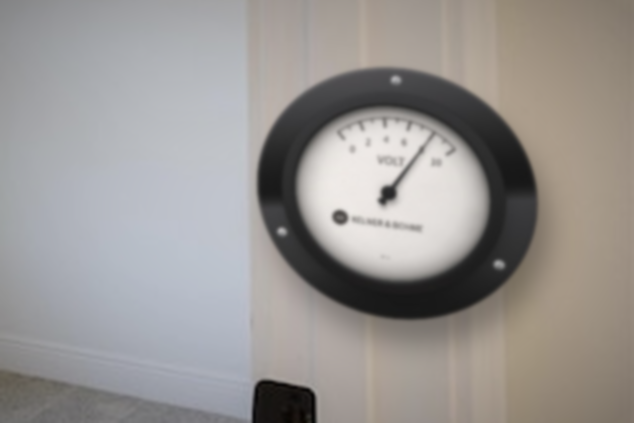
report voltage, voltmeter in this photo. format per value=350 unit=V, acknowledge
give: value=8 unit=V
